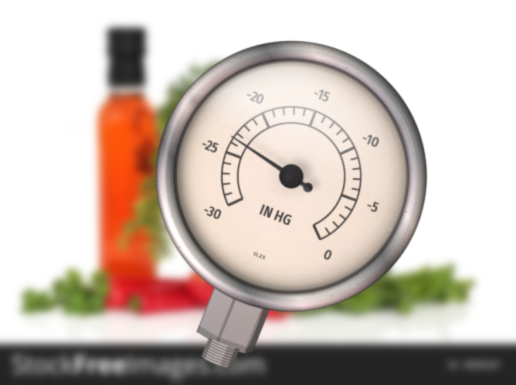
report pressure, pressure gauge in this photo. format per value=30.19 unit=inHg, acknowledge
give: value=-23.5 unit=inHg
